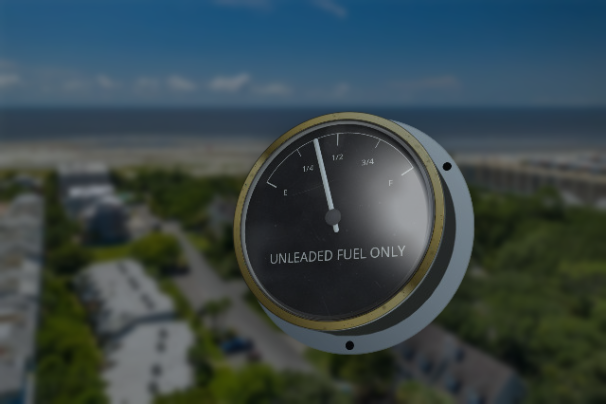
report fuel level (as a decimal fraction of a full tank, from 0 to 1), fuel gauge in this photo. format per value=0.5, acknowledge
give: value=0.375
